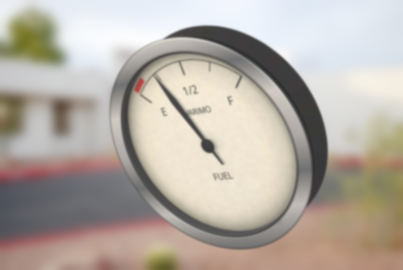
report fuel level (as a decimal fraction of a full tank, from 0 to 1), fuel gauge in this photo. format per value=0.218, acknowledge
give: value=0.25
